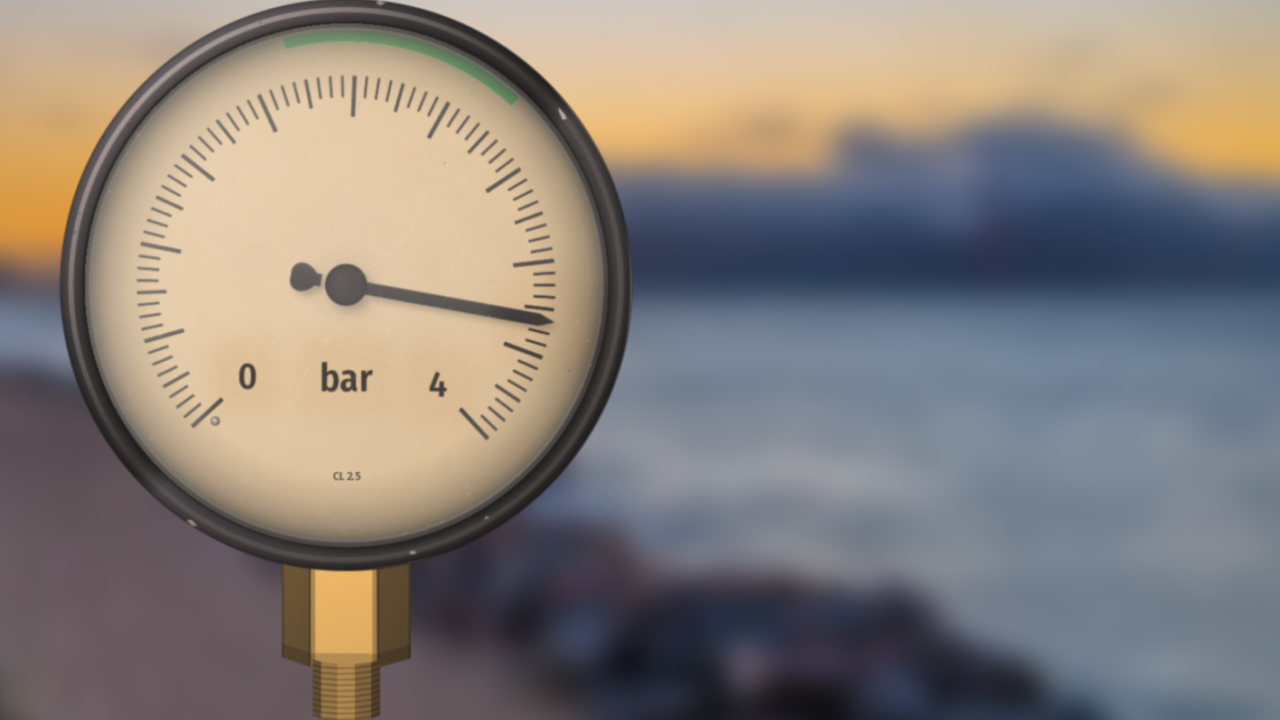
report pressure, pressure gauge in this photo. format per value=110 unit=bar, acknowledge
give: value=3.45 unit=bar
